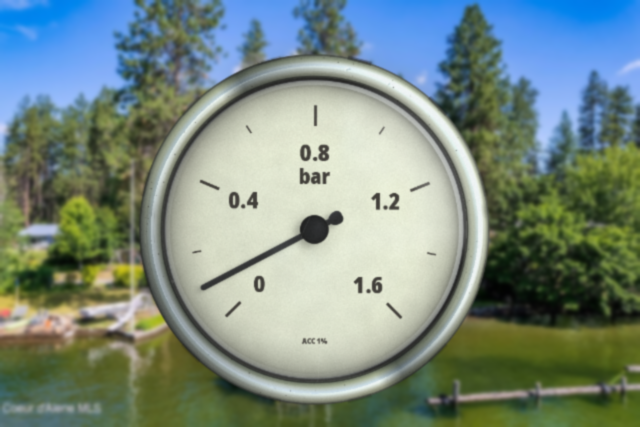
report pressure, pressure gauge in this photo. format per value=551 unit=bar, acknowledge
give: value=0.1 unit=bar
